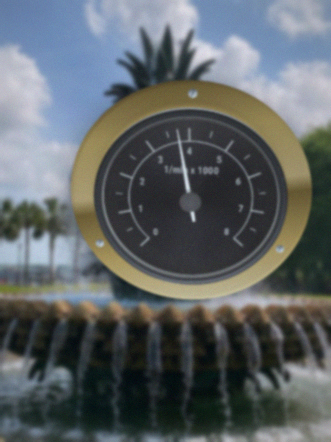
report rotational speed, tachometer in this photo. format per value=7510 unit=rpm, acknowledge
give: value=3750 unit=rpm
